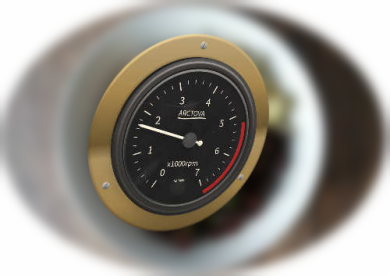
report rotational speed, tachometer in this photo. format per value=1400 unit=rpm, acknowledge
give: value=1700 unit=rpm
